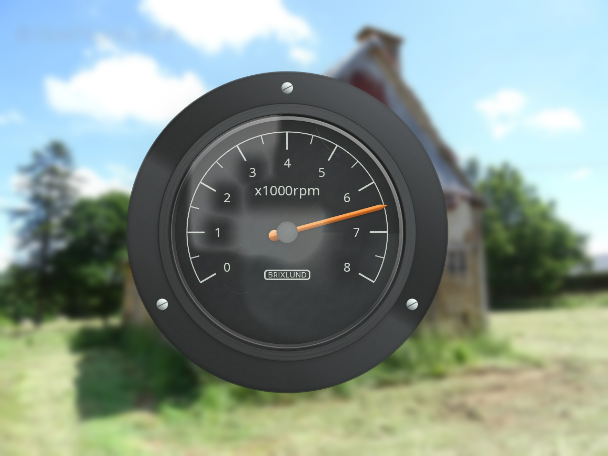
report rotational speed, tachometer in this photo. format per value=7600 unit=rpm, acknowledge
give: value=6500 unit=rpm
